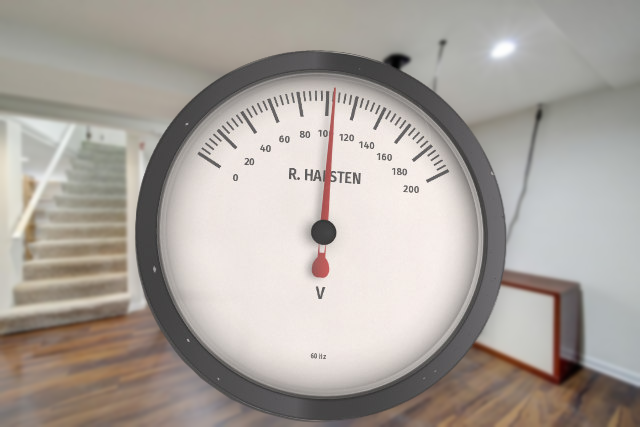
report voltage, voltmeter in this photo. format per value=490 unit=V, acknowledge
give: value=104 unit=V
